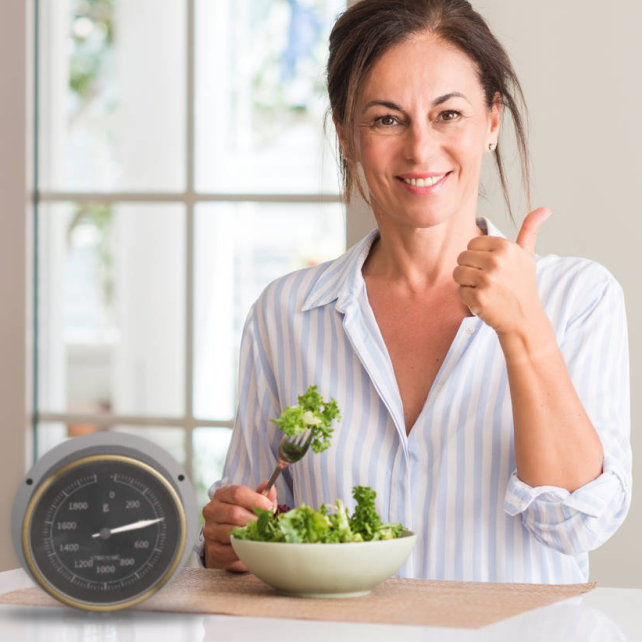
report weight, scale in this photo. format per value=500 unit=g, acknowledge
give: value=400 unit=g
